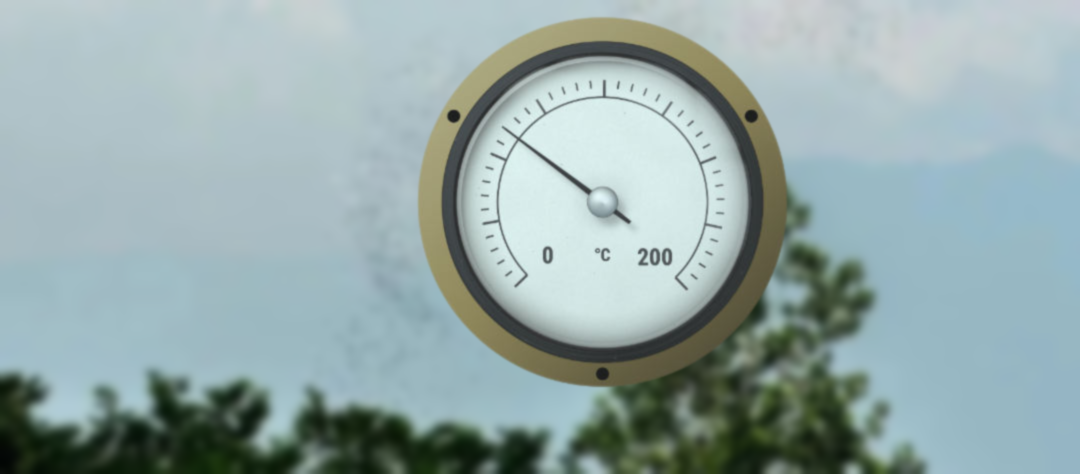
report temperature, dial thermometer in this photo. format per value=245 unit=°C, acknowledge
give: value=60 unit=°C
